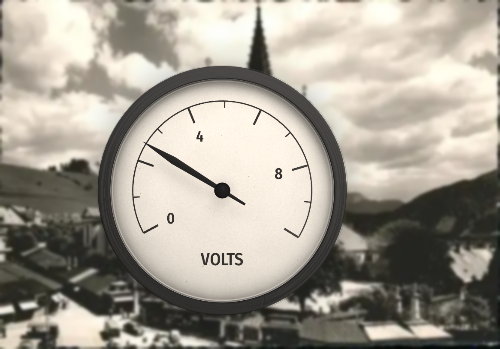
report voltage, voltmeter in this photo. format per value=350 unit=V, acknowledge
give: value=2.5 unit=V
